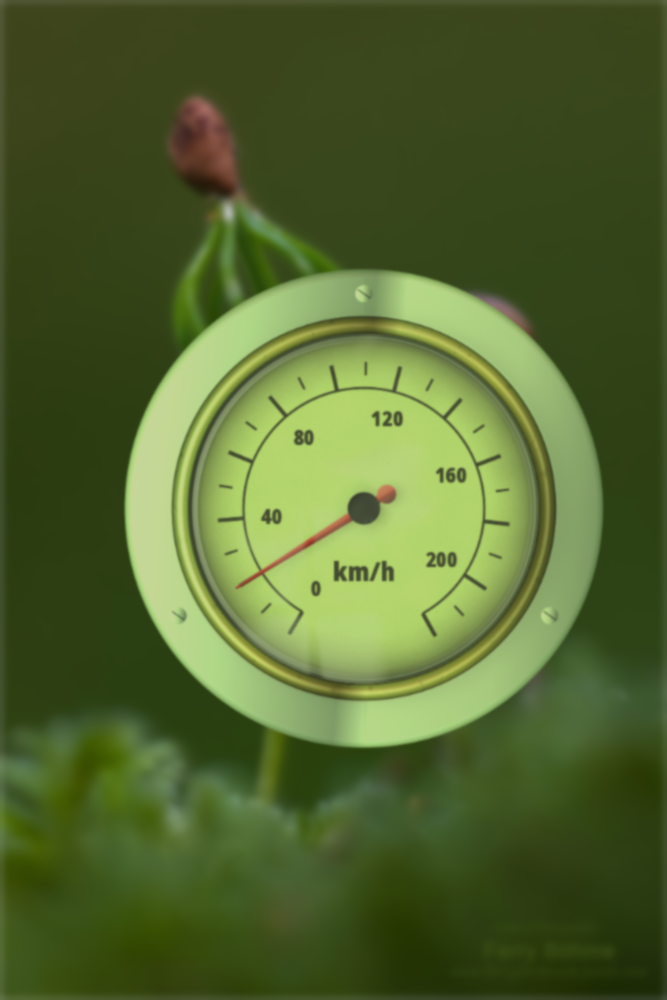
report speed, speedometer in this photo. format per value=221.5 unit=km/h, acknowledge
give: value=20 unit=km/h
